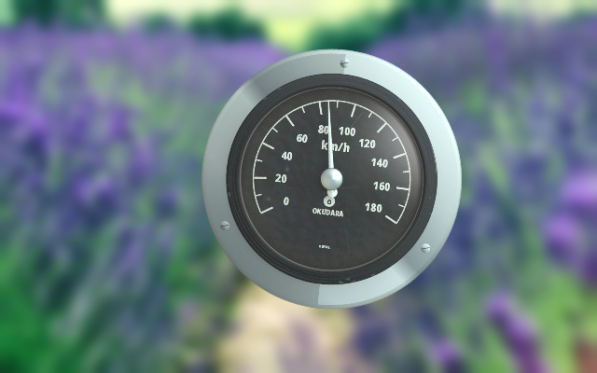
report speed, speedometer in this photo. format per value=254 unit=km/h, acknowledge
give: value=85 unit=km/h
